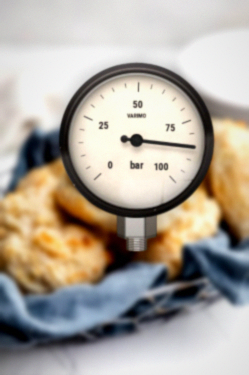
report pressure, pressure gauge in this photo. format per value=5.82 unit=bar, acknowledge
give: value=85 unit=bar
